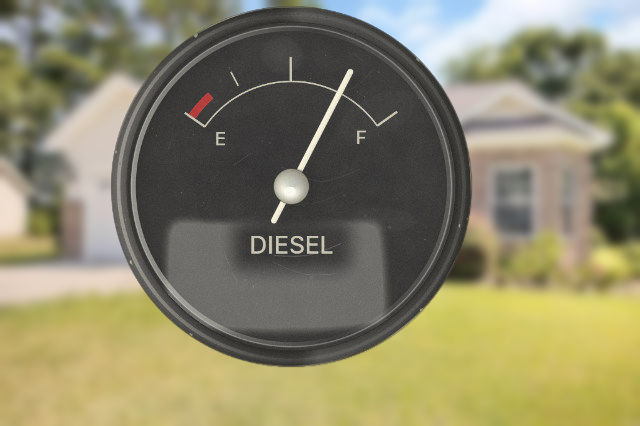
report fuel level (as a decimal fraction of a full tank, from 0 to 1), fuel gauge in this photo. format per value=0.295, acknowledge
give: value=0.75
